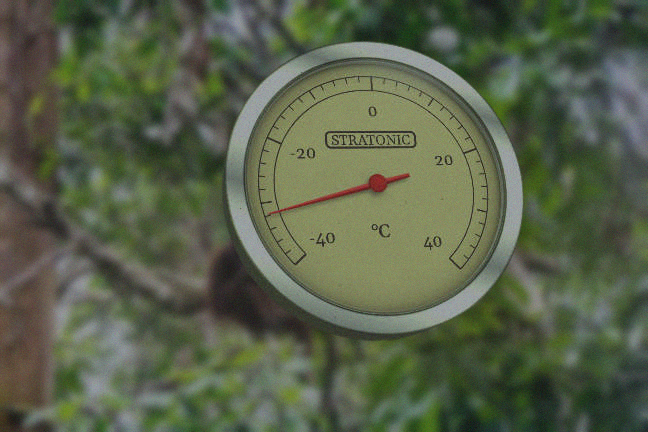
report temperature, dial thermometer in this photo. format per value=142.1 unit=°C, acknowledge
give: value=-32 unit=°C
